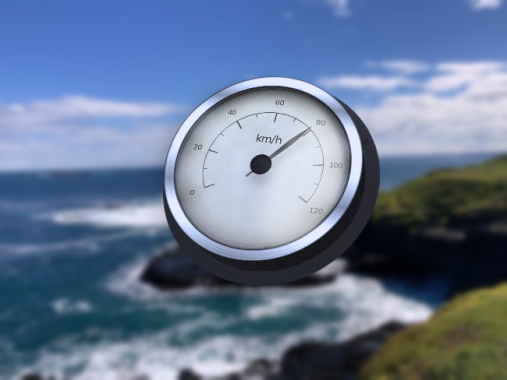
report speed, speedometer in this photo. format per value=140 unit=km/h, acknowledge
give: value=80 unit=km/h
